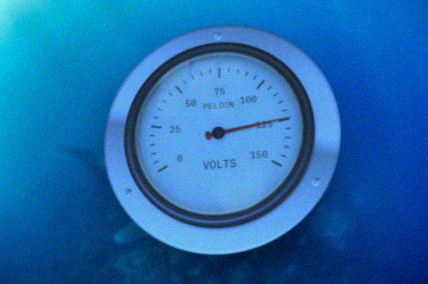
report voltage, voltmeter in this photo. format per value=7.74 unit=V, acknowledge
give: value=125 unit=V
